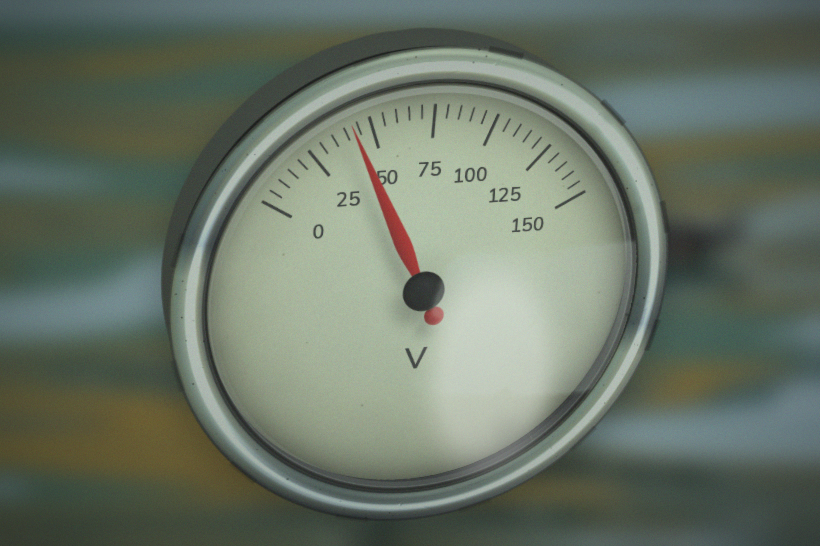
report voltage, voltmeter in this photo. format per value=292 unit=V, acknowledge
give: value=42.5 unit=V
